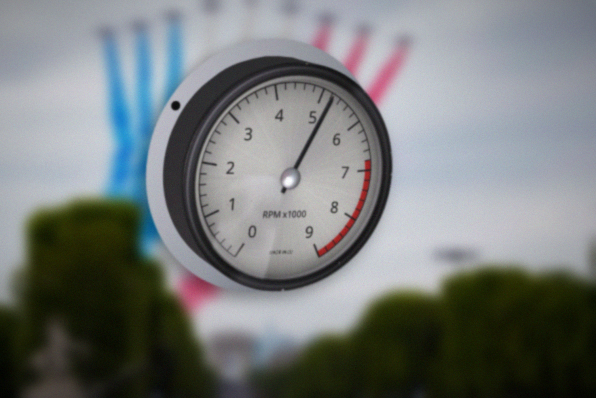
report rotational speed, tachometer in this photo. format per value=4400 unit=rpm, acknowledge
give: value=5200 unit=rpm
